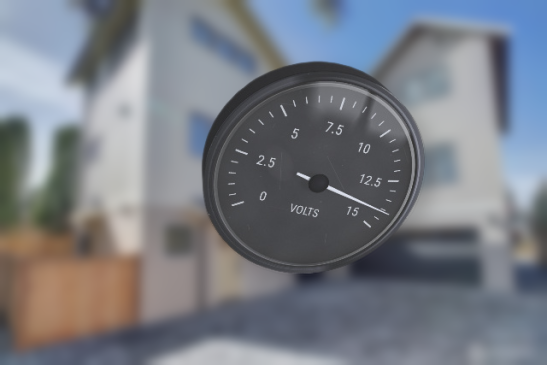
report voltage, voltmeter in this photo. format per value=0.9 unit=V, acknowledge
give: value=14 unit=V
